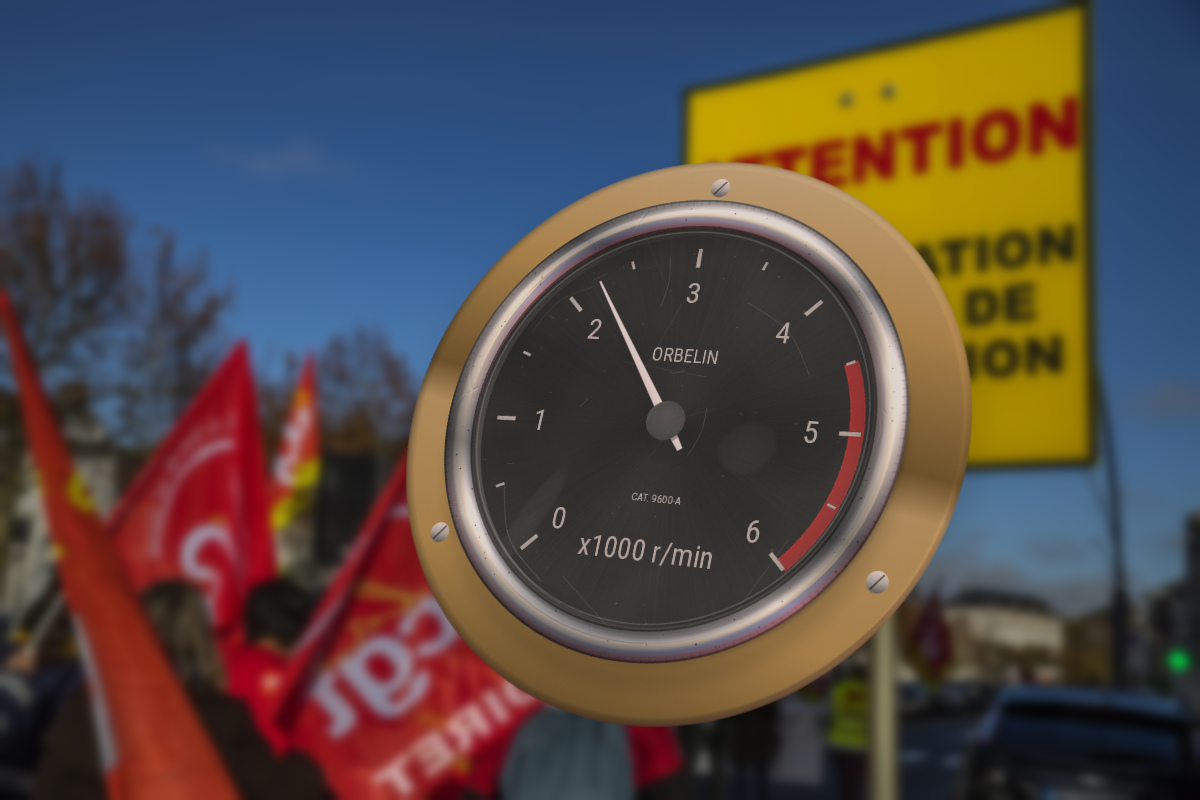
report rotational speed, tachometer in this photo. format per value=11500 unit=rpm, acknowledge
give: value=2250 unit=rpm
